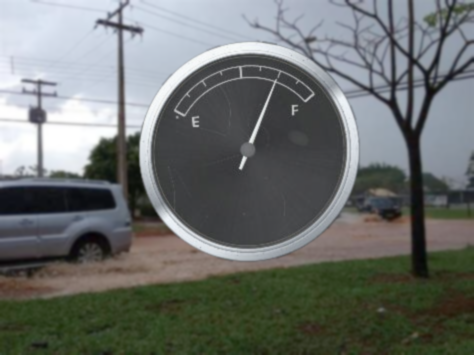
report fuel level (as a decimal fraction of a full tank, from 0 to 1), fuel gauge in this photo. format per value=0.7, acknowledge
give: value=0.75
